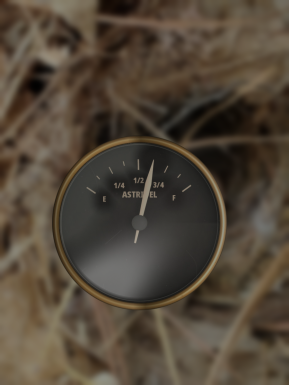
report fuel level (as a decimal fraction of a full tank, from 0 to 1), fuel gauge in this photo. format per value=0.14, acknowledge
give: value=0.625
